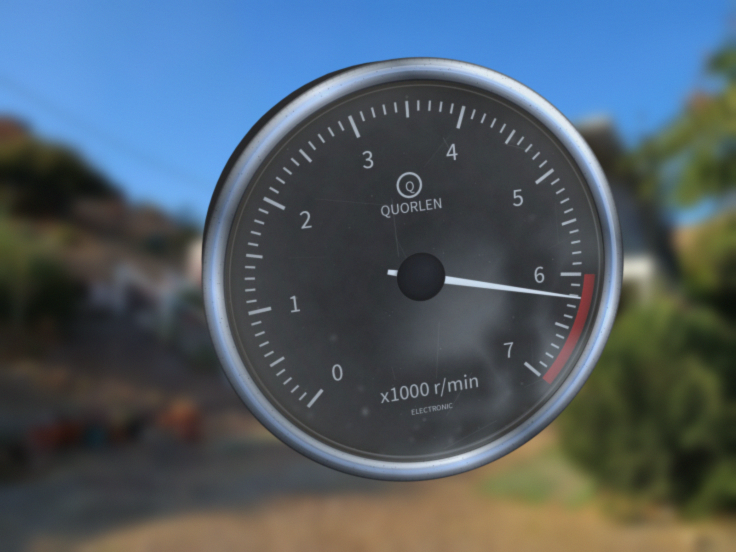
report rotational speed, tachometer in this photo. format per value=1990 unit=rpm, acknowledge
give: value=6200 unit=rpm
